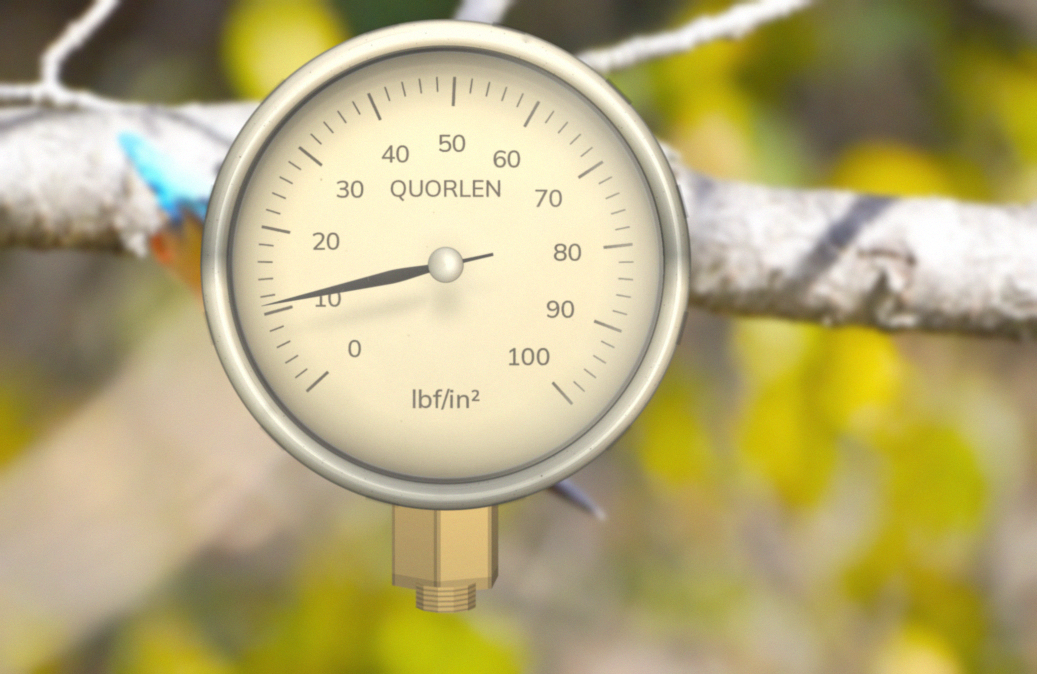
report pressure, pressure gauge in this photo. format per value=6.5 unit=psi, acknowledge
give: value=11 unit=psi
